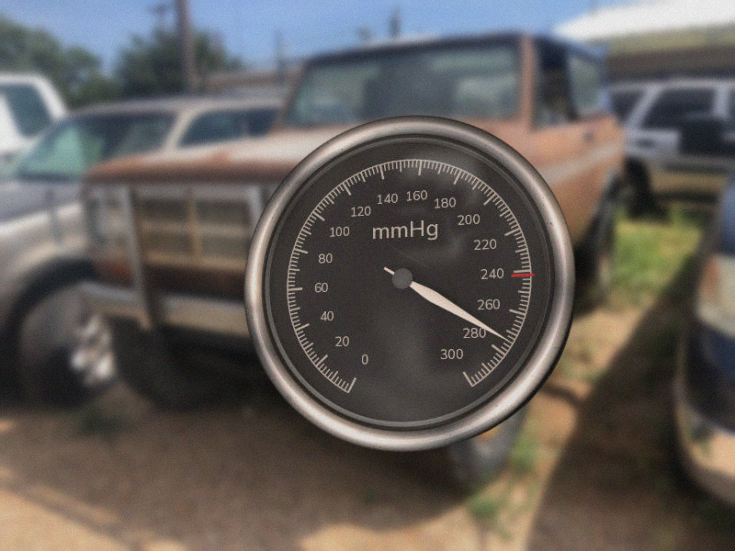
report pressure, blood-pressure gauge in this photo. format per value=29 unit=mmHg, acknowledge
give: value=274 unit=mmHg
